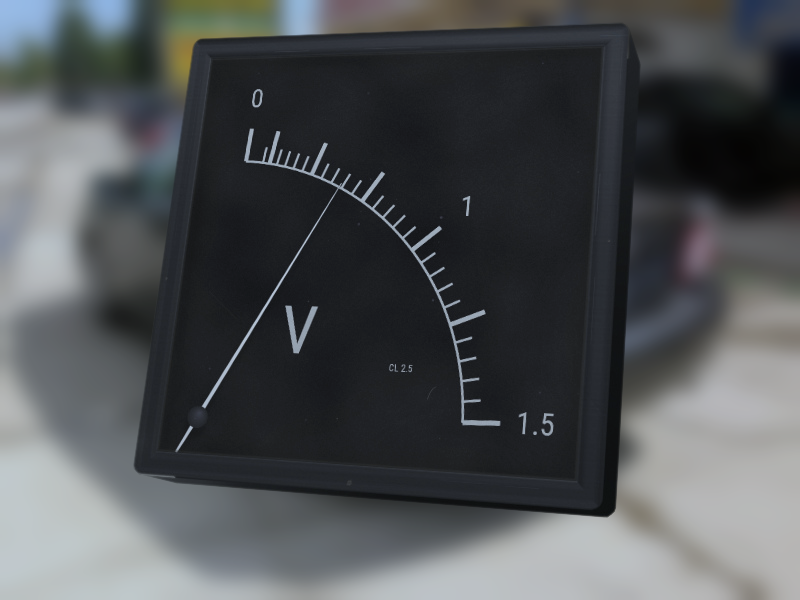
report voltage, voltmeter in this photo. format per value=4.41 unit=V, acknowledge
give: value=0.65 unit=V
